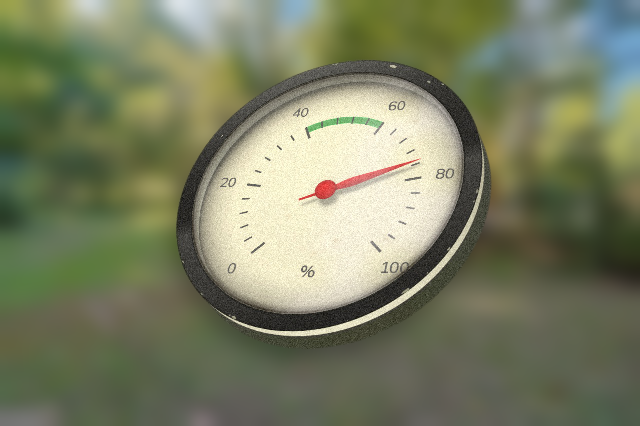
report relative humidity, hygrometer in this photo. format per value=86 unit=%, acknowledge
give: value=76 unit=%
